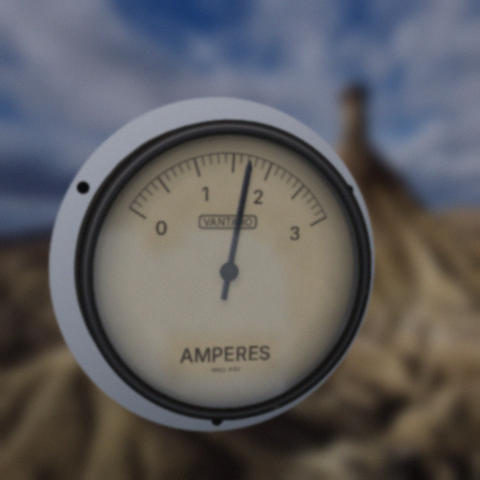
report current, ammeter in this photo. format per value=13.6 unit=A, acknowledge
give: value=1.7 unit=A
